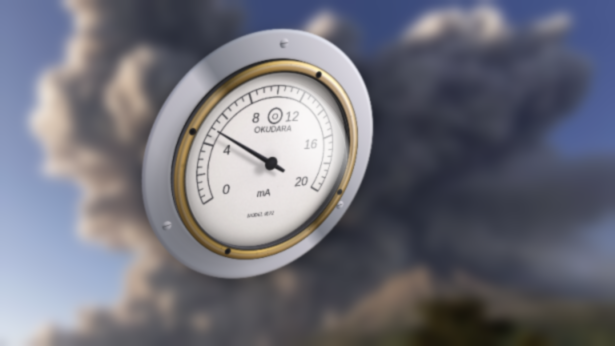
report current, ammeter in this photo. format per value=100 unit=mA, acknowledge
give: value=5 unit=mA
